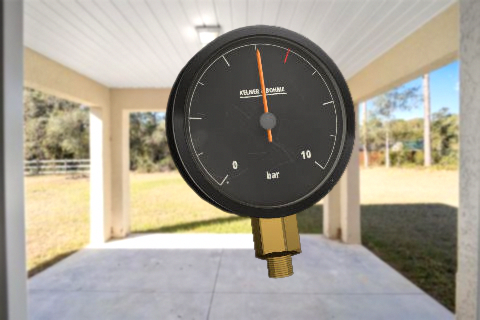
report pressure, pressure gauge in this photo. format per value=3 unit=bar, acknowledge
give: value=5 unit=bar
